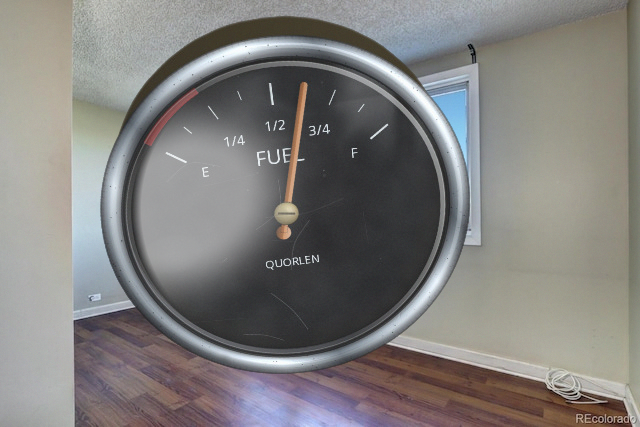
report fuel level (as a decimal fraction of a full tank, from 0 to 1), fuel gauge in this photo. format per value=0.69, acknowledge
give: value=0.625
